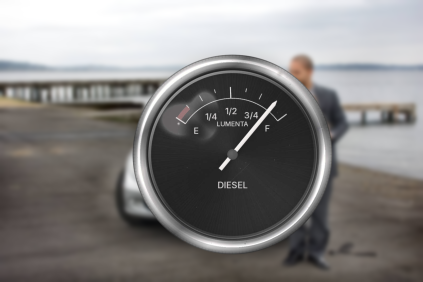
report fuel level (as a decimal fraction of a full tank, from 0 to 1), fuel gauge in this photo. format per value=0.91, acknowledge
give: value=0.875
